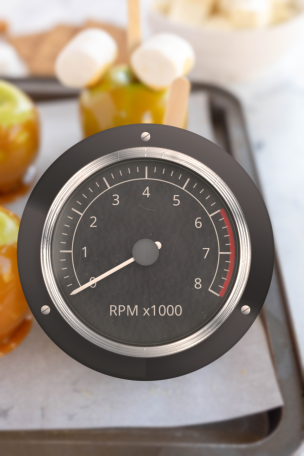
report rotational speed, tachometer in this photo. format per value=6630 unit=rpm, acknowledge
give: value=0 unit=rpm
